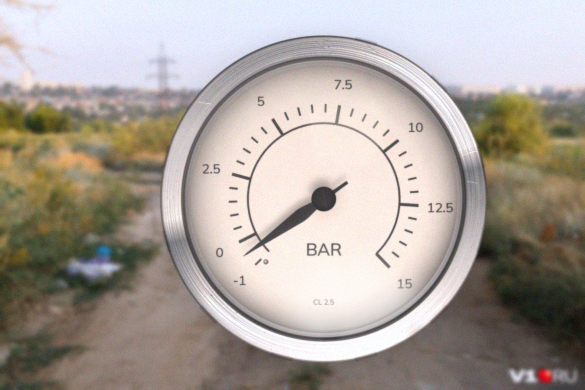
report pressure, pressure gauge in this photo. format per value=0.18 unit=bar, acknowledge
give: value=-0.5 unit=bar
